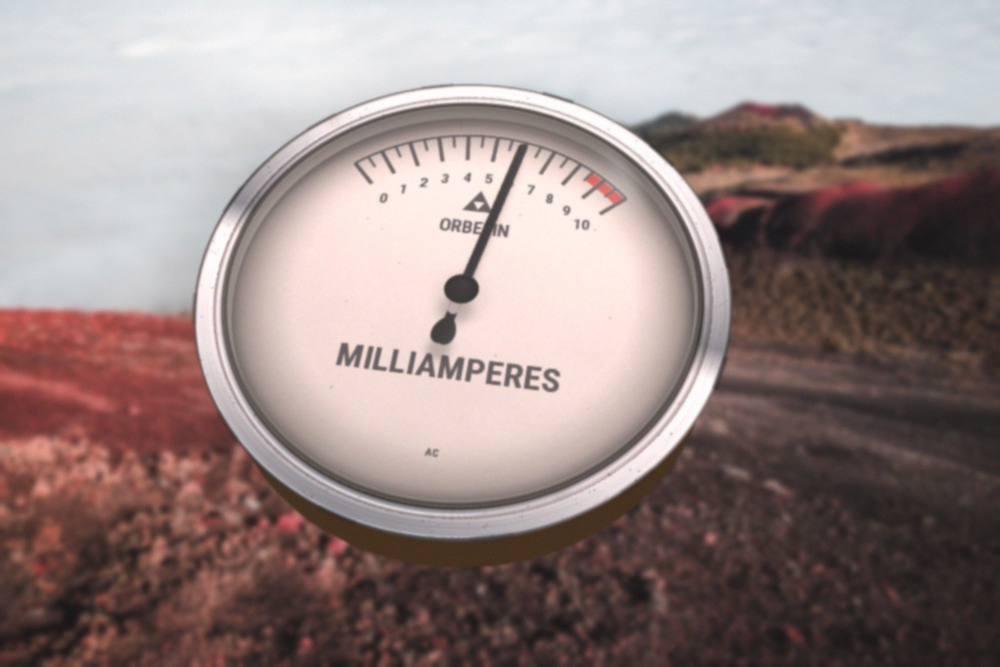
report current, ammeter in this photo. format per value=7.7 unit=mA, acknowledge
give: value=6 unit=mA
